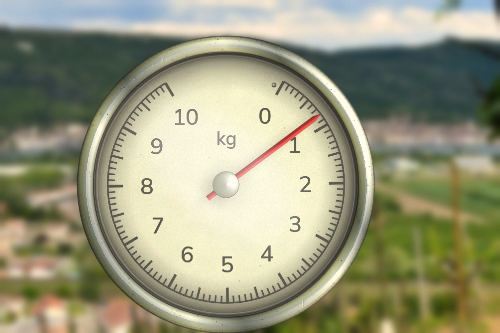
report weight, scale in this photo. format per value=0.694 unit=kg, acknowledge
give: value=0.8 unit=kg
